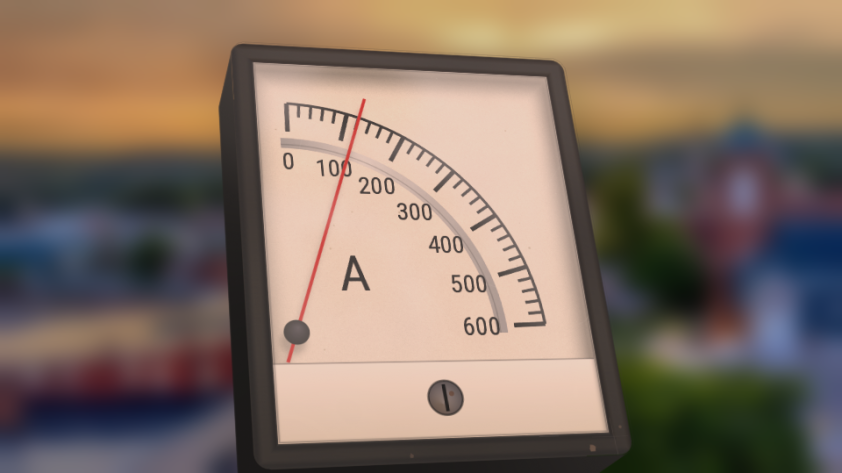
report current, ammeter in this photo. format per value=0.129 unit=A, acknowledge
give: value=120 unit=A
